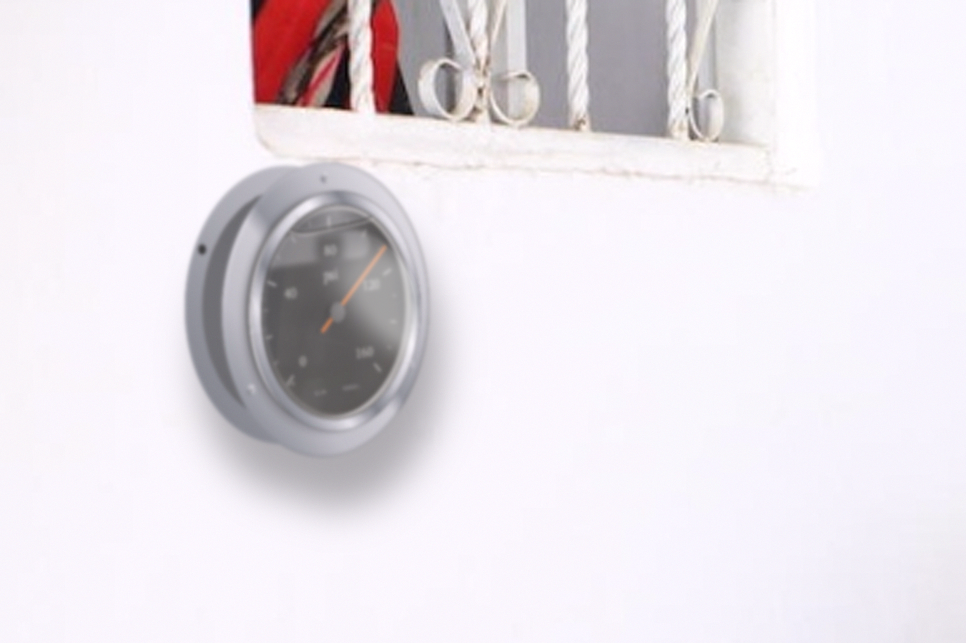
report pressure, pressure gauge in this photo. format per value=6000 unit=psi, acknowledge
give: value=110 unit=psi
